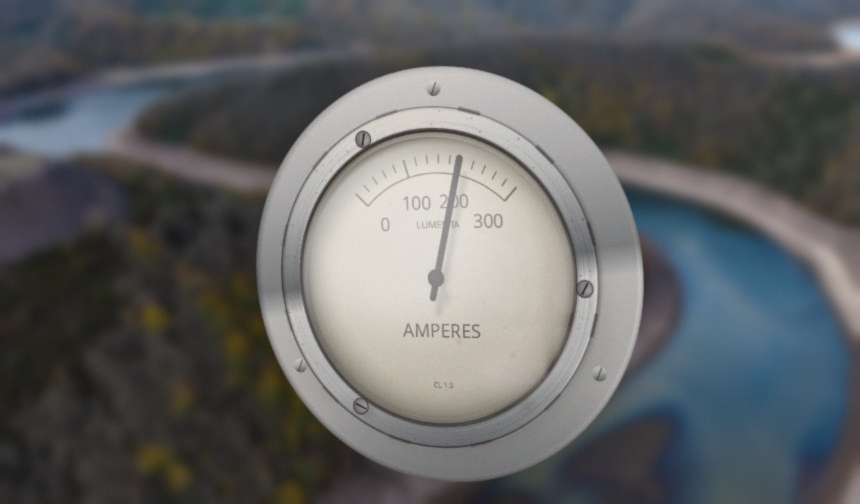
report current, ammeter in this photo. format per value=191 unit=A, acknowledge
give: value=200 unit=A
